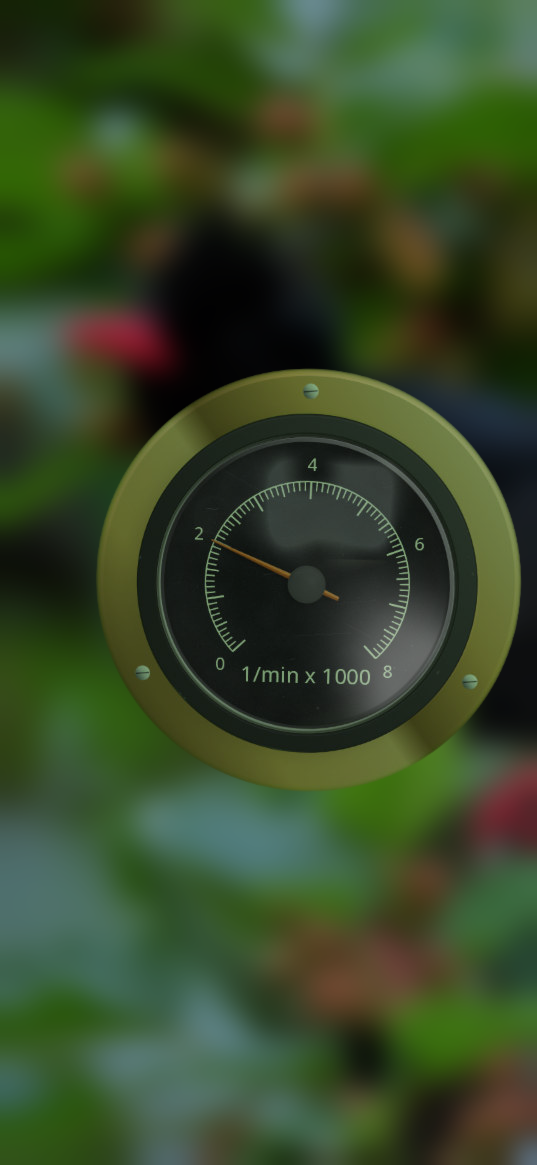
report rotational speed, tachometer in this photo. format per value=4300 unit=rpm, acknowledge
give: value=2000 unit=rpm
